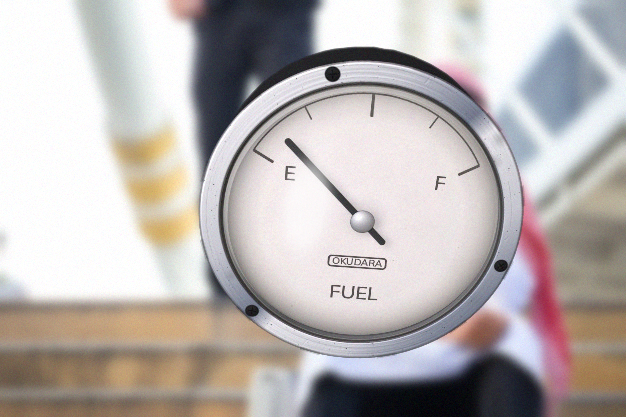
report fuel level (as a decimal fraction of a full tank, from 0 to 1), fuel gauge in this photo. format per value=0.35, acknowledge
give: value=0.125
